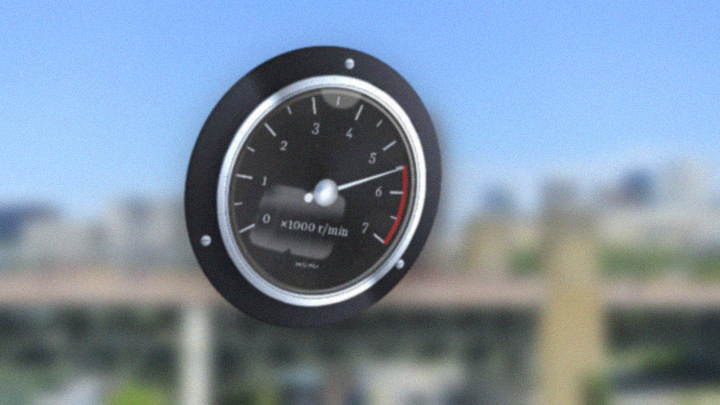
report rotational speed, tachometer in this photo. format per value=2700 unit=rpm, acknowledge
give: value=5500 unit=rpm
